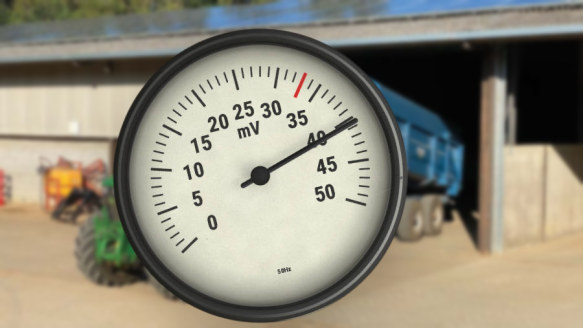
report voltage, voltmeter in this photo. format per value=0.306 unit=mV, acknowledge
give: value=40.5 unit=mV
